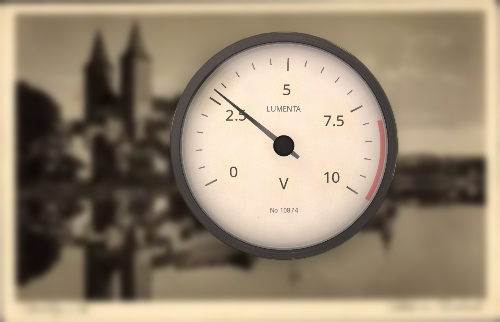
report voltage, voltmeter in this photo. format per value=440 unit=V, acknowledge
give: value=2.75 unit=V
